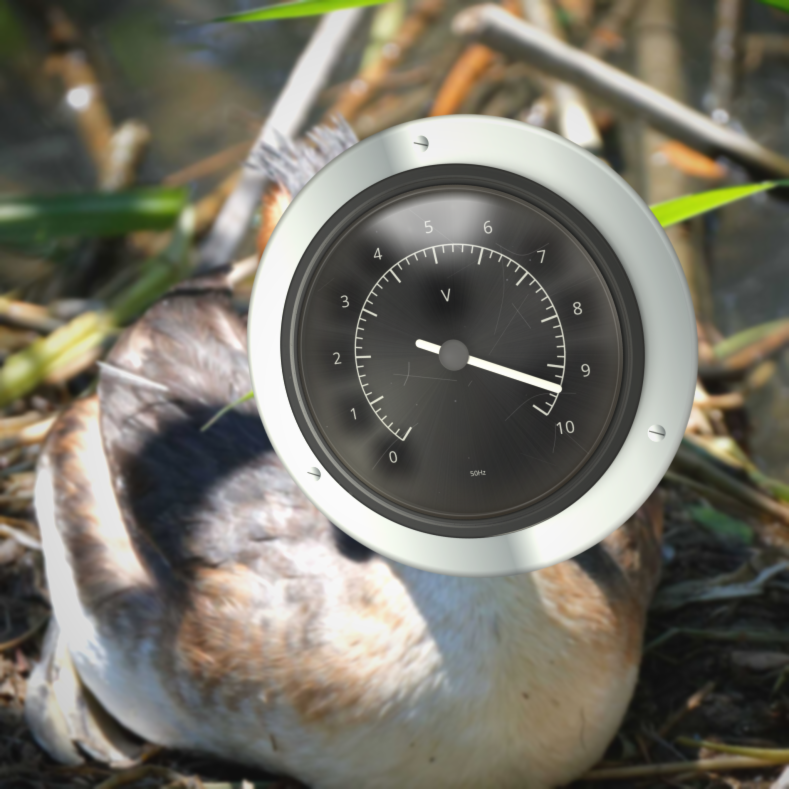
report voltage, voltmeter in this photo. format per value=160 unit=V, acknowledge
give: value=9.4 unit=V
